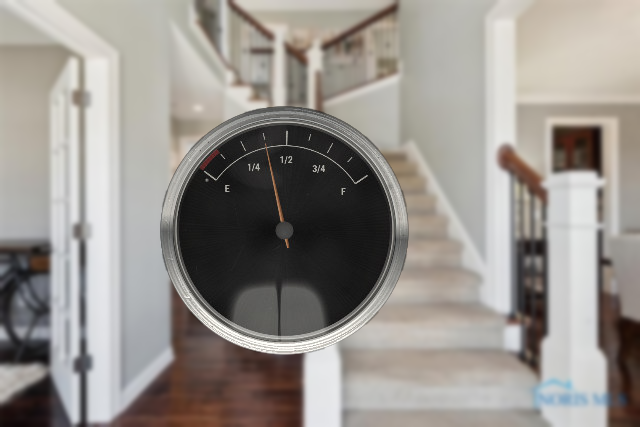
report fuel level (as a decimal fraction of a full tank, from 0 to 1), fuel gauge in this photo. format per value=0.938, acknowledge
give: value=0.375
